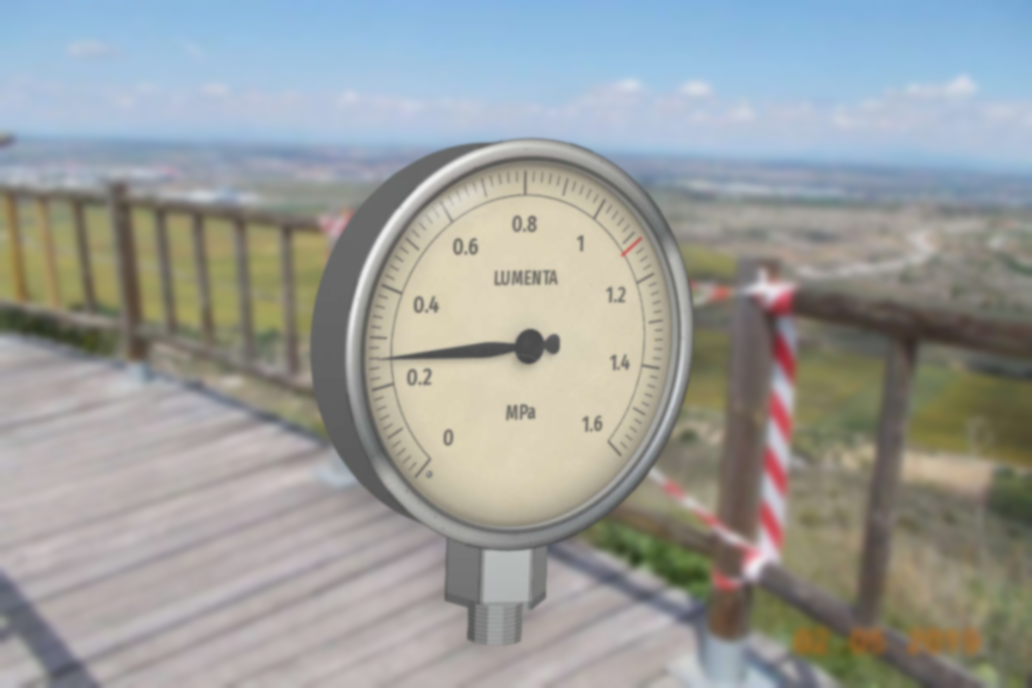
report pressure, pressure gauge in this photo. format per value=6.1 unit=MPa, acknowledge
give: value=0.26 unit=MPa
